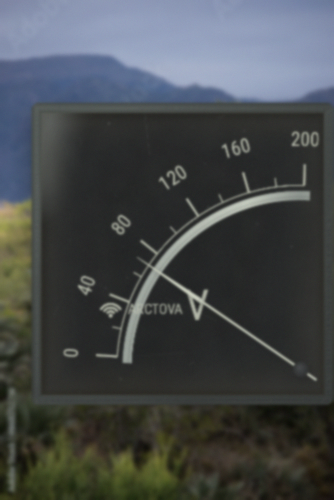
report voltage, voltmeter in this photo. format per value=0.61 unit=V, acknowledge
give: value=70 unit=V
